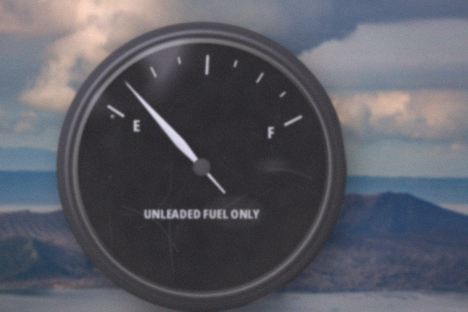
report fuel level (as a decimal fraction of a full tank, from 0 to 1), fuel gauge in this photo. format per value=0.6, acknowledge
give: value=0.125
